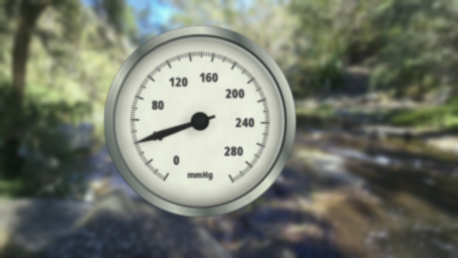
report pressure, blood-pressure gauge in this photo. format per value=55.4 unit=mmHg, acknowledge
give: value=40 unit=mmHg
